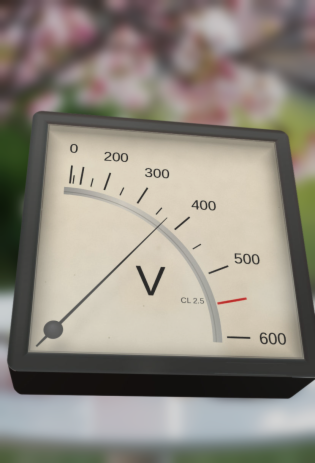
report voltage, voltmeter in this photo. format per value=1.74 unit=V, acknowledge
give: value=375 unit=V
